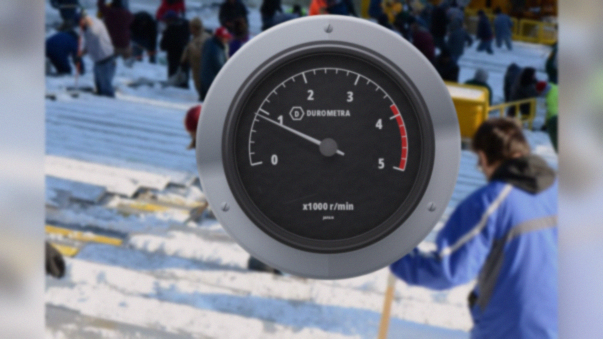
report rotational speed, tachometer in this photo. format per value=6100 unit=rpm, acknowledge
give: value=900 unit=rpm
